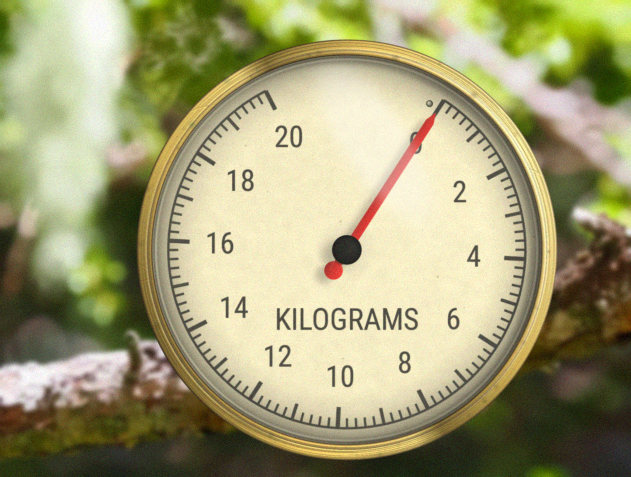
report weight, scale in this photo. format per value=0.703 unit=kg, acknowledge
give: value=0 unit=kg
